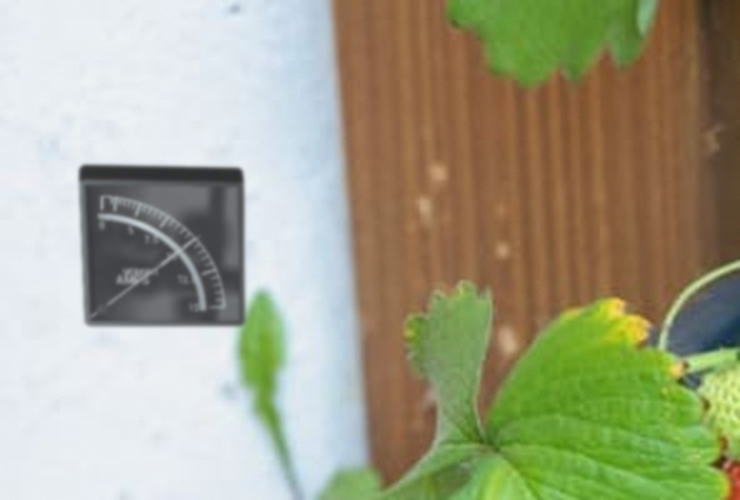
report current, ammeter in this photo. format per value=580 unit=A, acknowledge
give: value=10 unit=A
